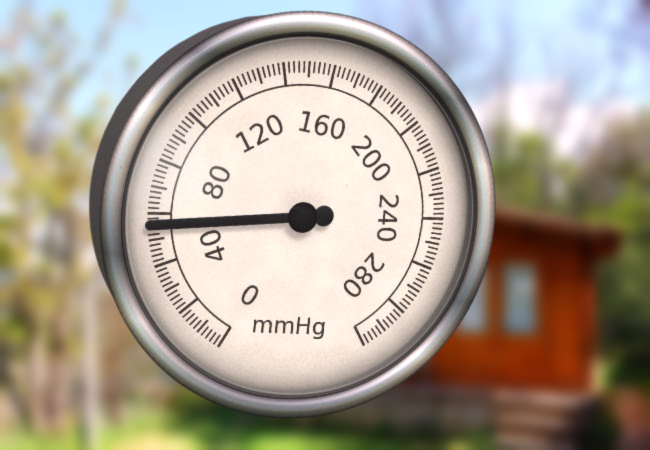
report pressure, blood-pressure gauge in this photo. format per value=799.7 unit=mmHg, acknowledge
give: value=56 unit=mmHg
